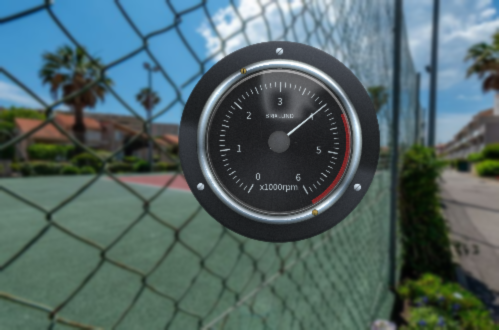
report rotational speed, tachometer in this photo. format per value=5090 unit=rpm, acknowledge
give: value=4000 unit=rpm
